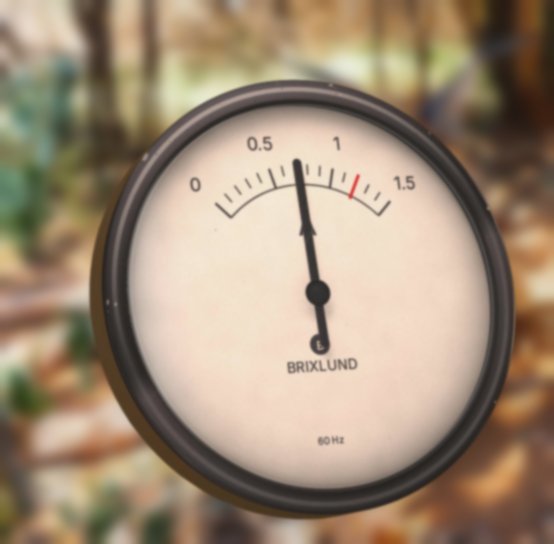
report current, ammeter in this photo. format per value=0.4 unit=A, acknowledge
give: value=0.7 unit=A
